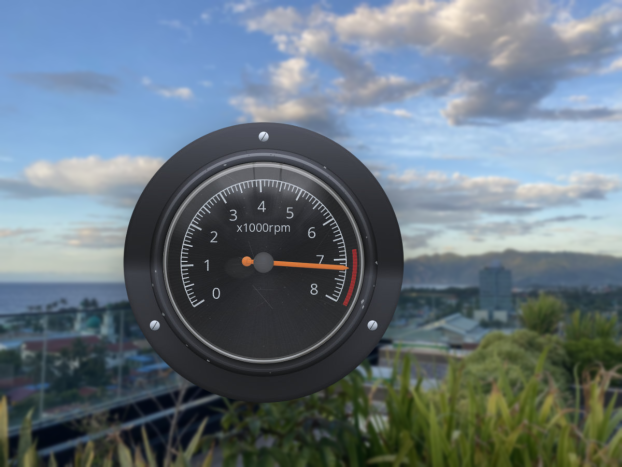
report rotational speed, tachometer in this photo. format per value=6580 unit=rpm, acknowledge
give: value=7200 unit=rpm
